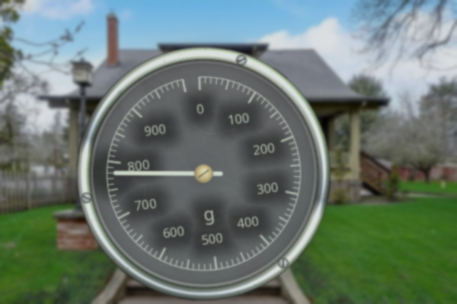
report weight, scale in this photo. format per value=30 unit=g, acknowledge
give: value=780 unit=g
